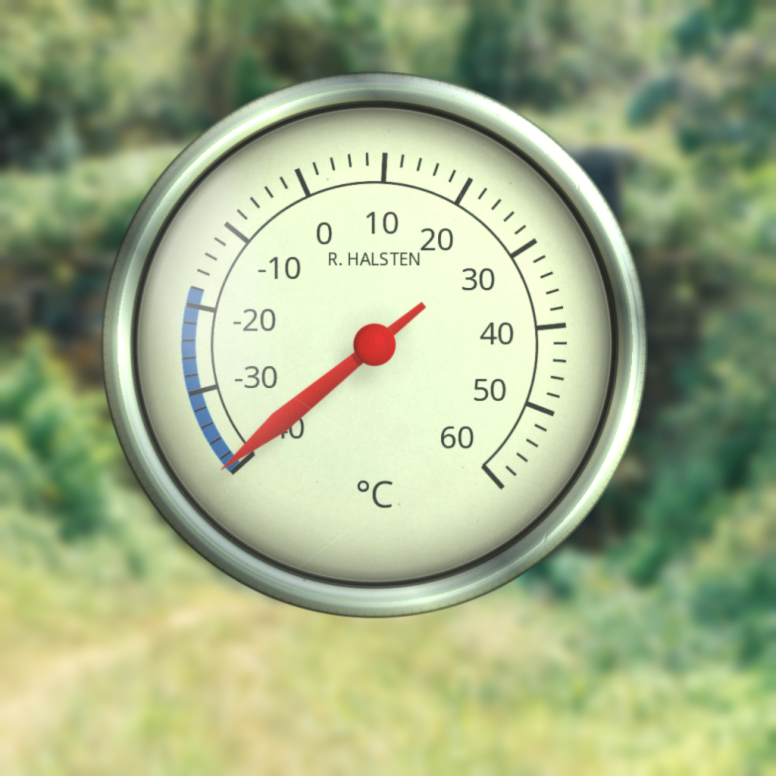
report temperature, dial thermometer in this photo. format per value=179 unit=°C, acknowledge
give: value=-39 unit=°C
